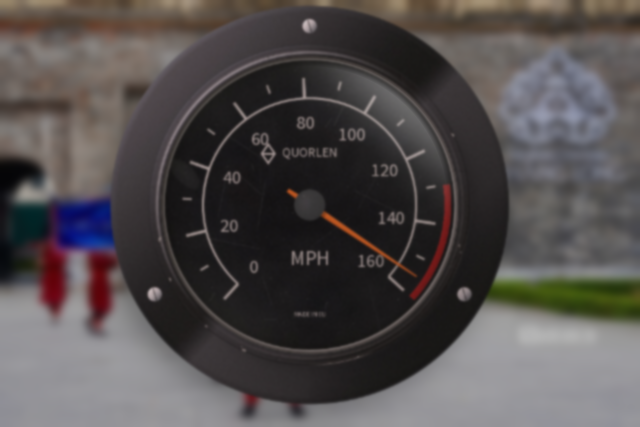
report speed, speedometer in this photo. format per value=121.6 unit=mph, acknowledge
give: value=155 unit=mph
